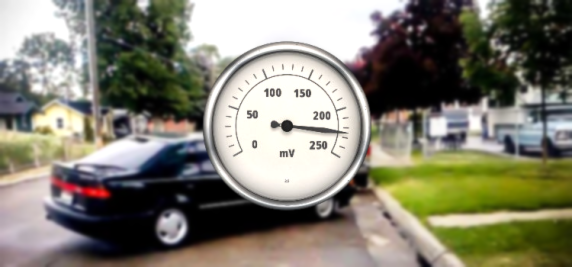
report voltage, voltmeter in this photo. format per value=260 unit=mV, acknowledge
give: value=225 unit=mV
